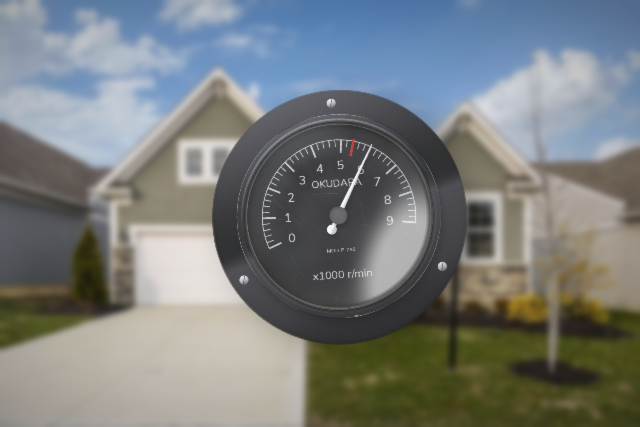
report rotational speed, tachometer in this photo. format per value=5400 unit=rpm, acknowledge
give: value=6000 unit=rpm
